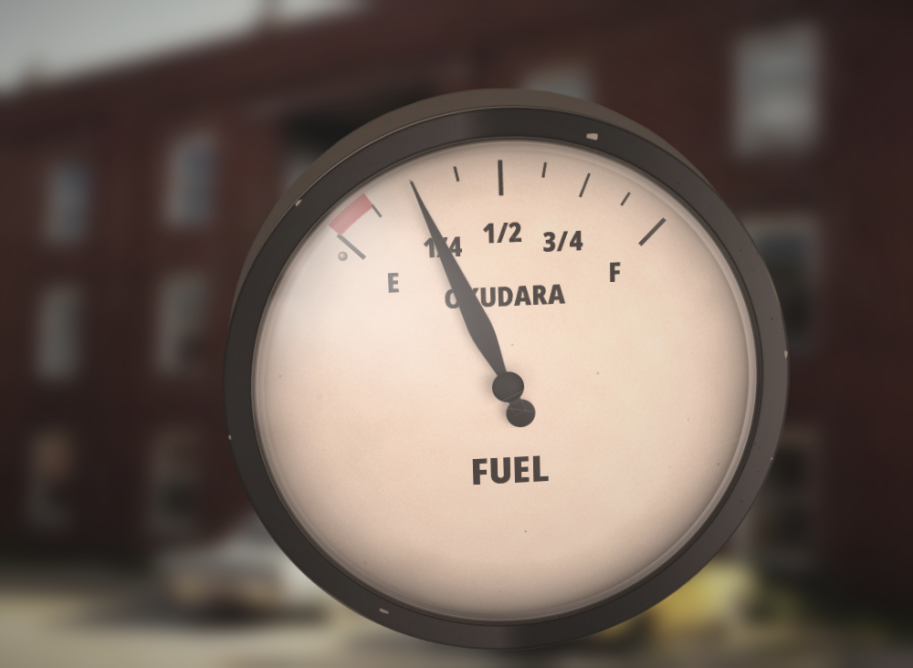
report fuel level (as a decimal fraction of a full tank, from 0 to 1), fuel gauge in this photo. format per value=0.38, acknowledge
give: value=0.25
